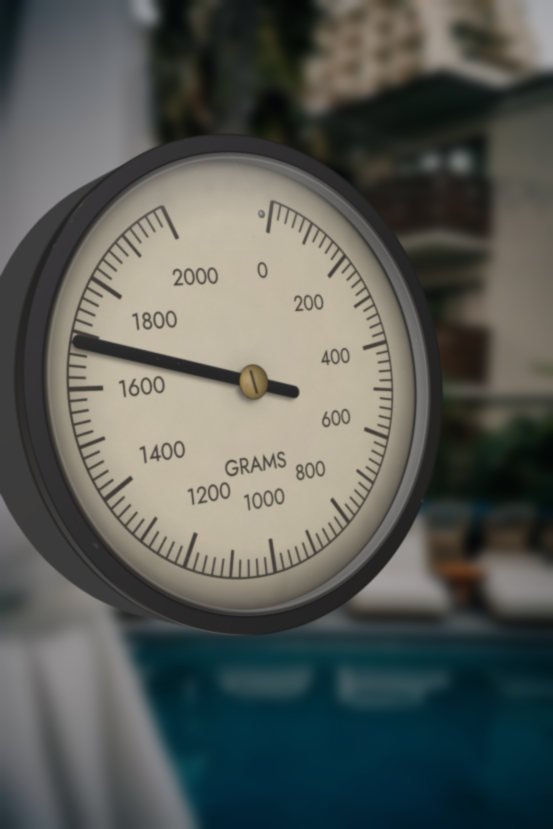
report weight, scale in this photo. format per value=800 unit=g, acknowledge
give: value=1680 unit=g
